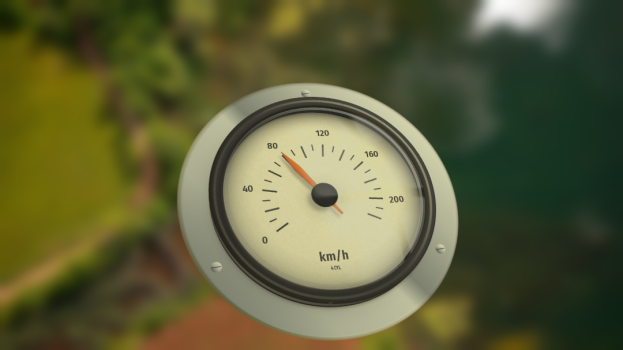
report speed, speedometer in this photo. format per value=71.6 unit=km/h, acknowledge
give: value=80 unit=km/h
